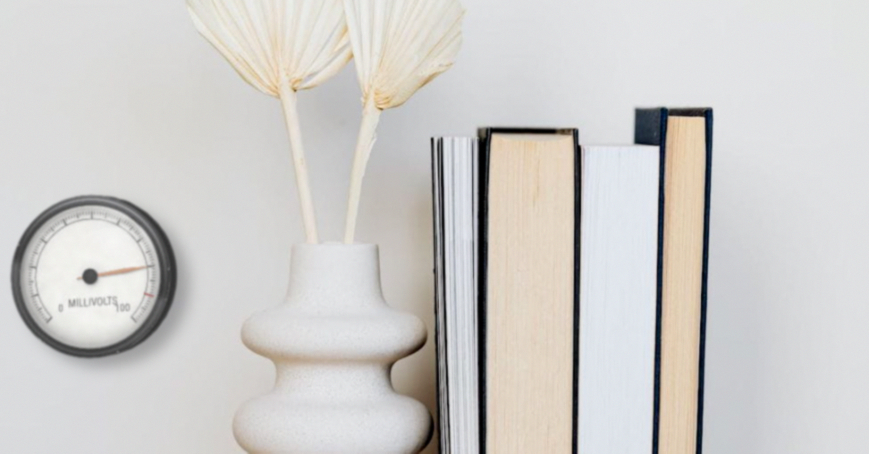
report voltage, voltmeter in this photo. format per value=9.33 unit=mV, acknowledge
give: value=80 unit=mV
